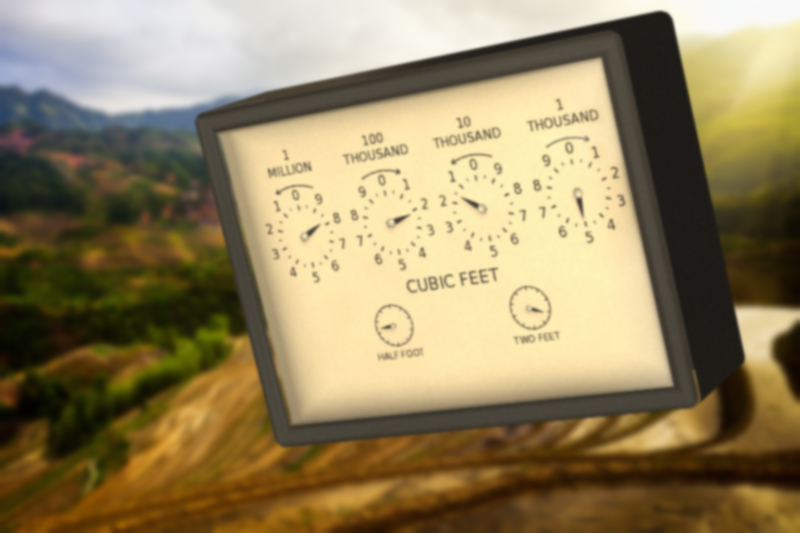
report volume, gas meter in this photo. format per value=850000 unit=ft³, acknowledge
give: value=821500 unit=ft³
